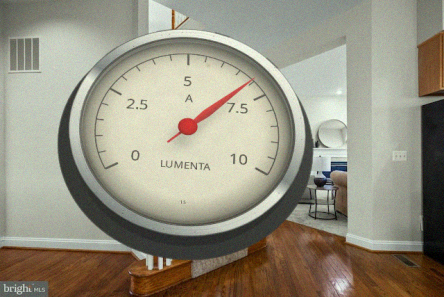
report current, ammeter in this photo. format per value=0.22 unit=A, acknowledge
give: value=7 unit=A
